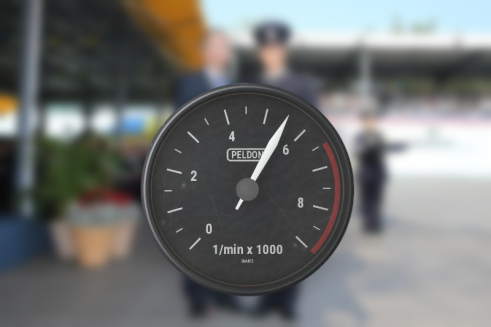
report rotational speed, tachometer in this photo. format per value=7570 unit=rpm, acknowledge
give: value=5500 unit=rpm
